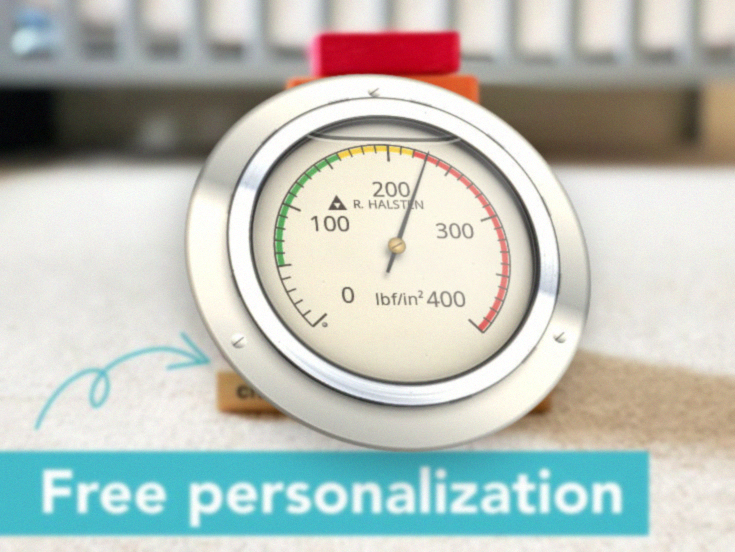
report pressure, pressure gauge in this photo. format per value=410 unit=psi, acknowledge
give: value=230 unit=psi
